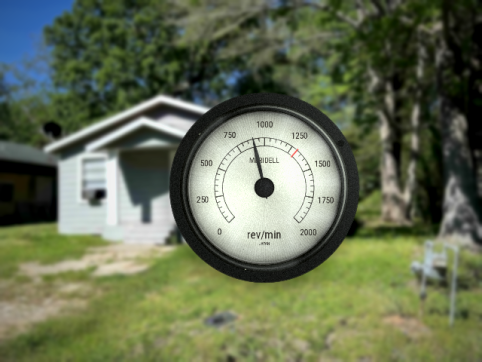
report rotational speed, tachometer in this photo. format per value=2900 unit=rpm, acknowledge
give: value=900 unit=rpm
